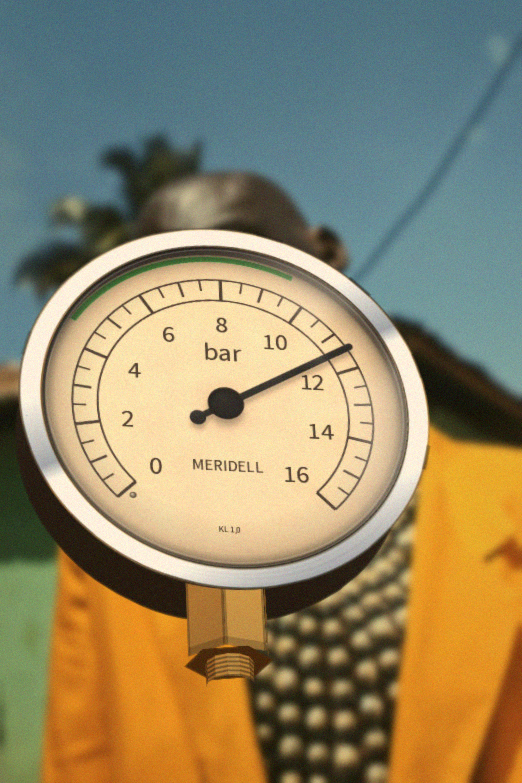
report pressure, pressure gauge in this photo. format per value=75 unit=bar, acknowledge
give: value=11.5 unit=bar
